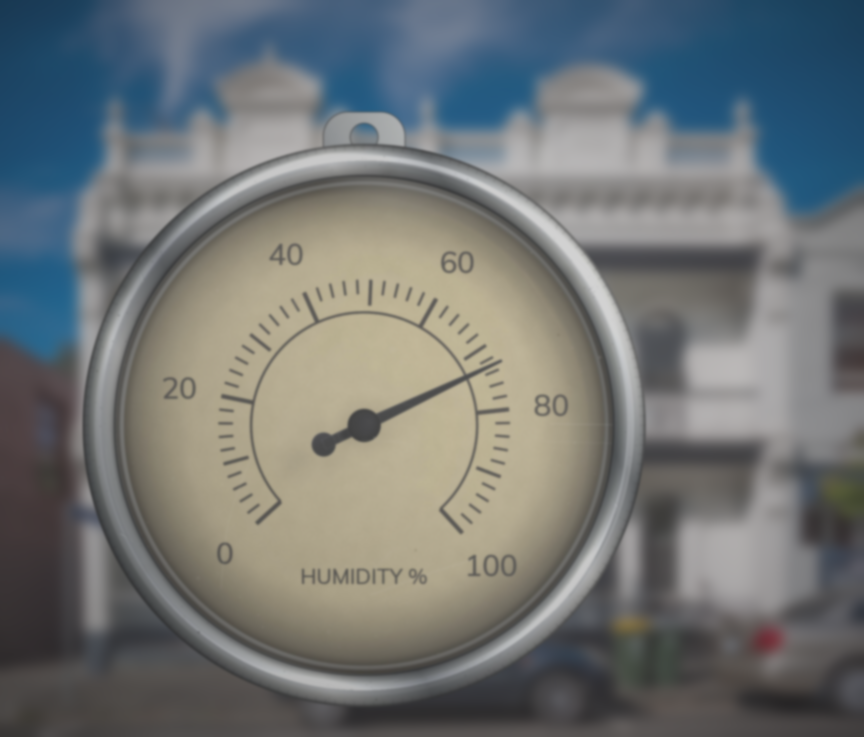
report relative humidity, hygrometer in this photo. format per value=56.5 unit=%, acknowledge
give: value=73 unit=%
